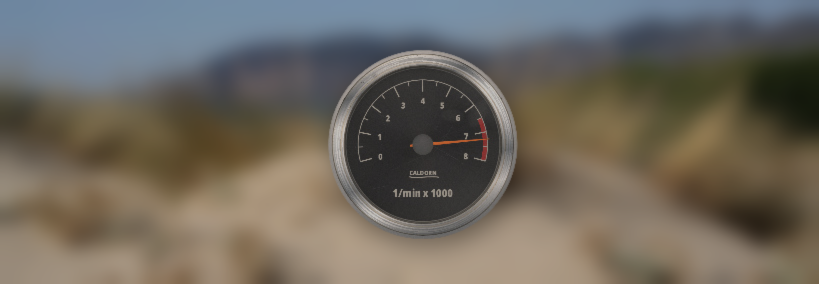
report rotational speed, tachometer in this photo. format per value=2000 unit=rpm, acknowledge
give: value=7250 unit=rpm
